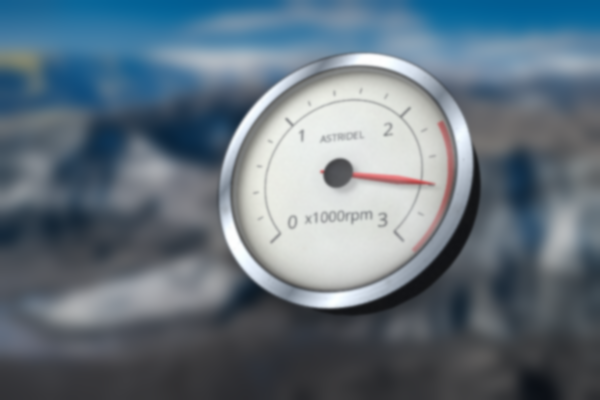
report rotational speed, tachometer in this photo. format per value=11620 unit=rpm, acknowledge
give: value=2600 unit=rpm
